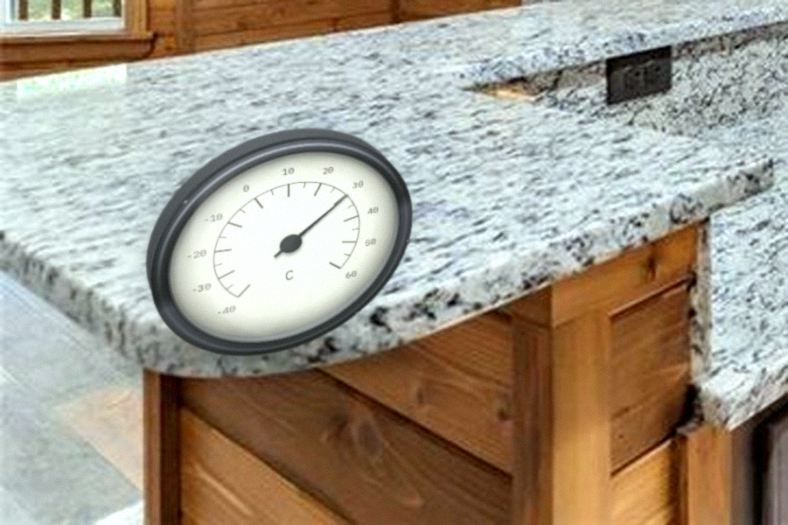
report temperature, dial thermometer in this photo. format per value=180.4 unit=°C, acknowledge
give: value=30 unit=°C
